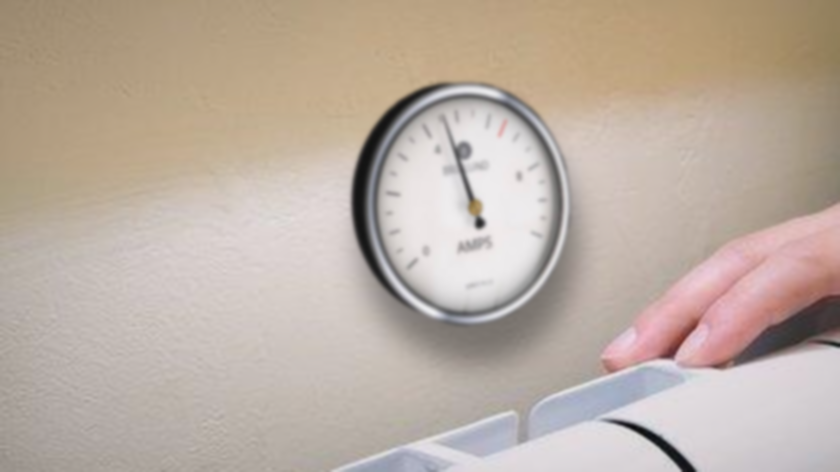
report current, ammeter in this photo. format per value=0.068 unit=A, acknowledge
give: value=4.5 unit=A
